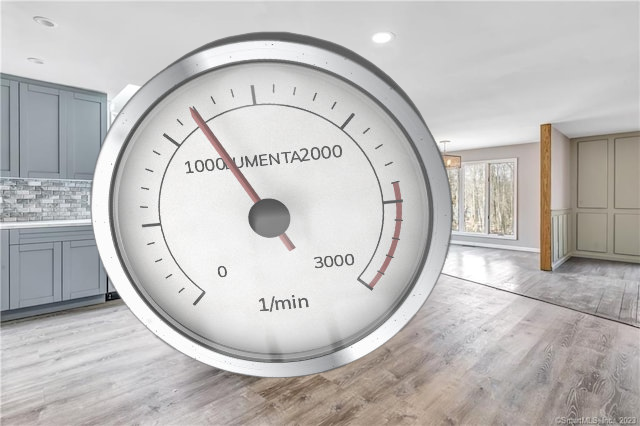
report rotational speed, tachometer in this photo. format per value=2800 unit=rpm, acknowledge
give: value=1200 unit=rpm
